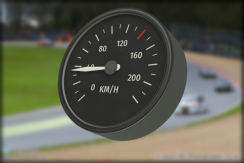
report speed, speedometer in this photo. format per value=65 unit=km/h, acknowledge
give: value=35 unit=km/h
